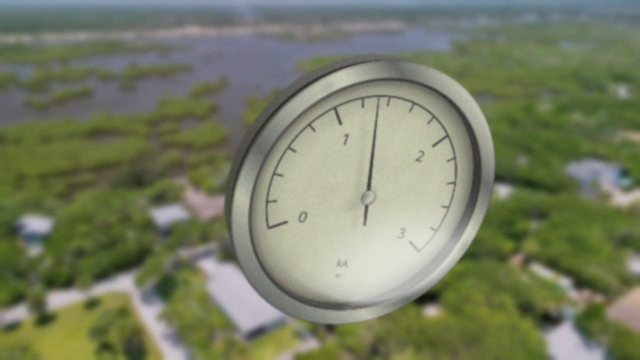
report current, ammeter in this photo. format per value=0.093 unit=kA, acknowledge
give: value=1.3 unit=kA
